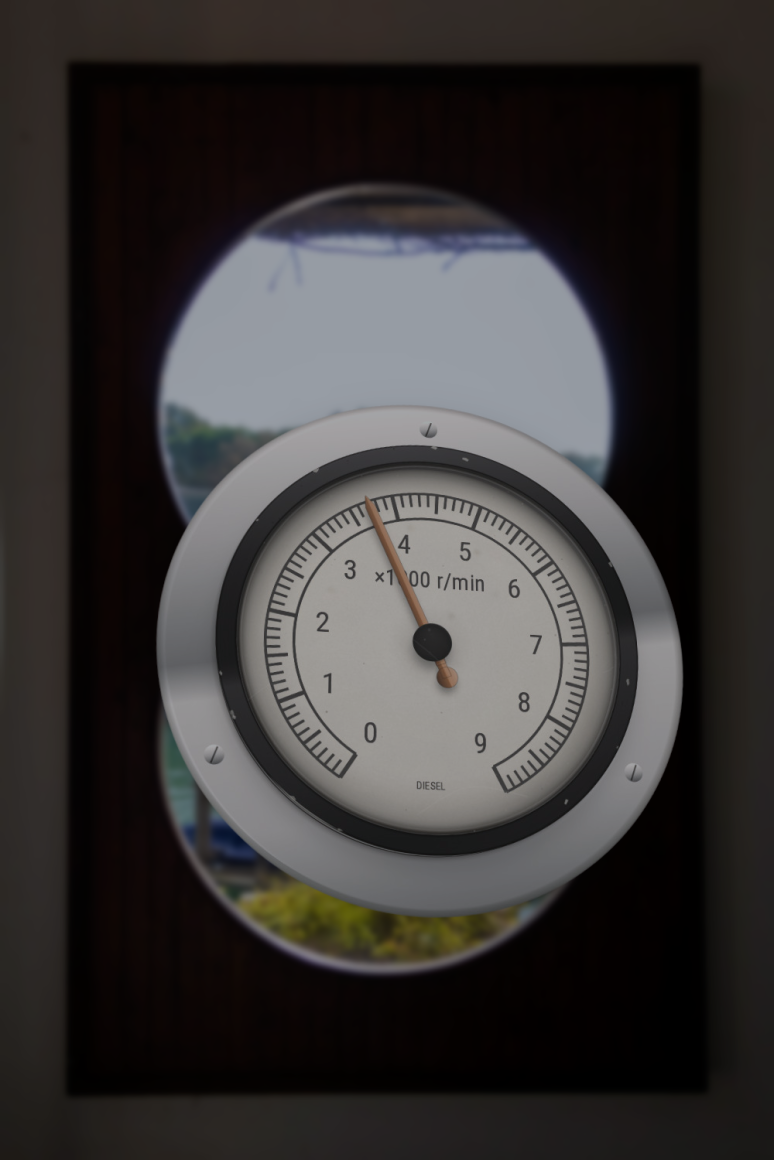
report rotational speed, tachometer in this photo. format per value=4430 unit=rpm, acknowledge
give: value=3700 unit=rpm
